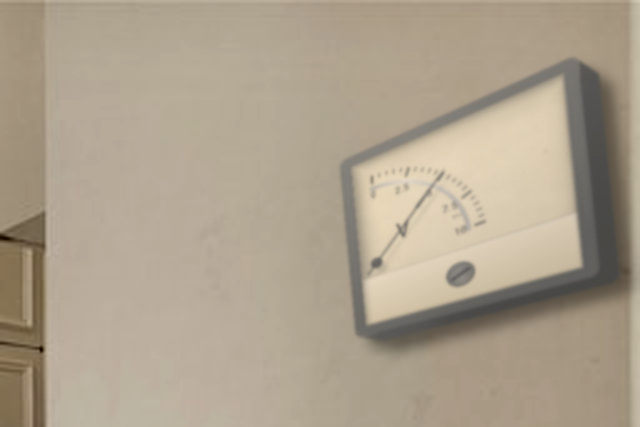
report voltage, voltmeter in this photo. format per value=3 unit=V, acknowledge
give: value=5 unit=V
